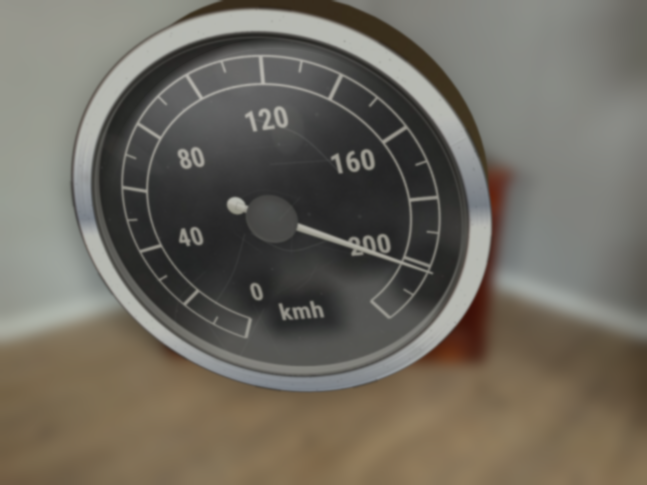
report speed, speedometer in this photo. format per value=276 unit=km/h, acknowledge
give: value=200 unit=km/h
